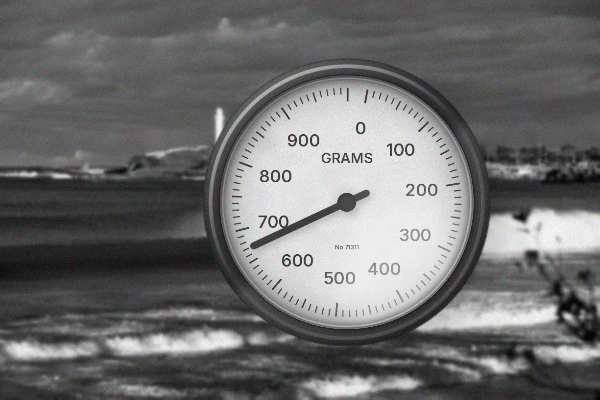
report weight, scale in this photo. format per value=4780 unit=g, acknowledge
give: value=670 unit=g
